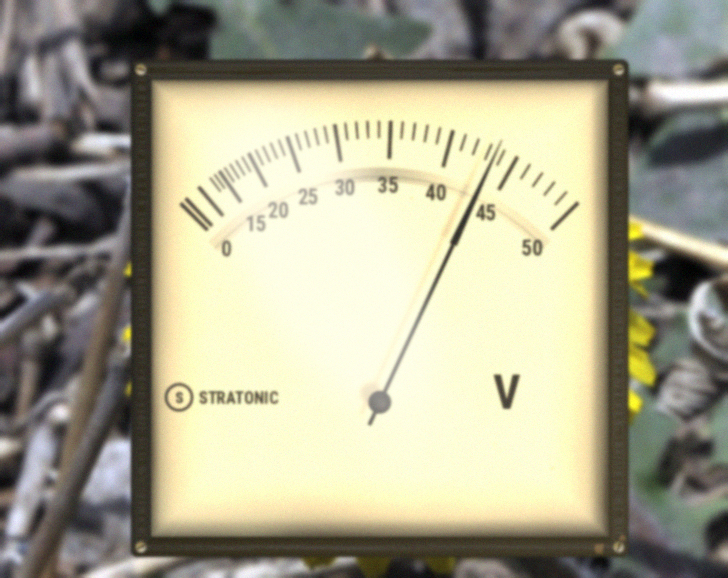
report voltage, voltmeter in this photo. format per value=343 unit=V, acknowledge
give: value=43.5 unit=V
